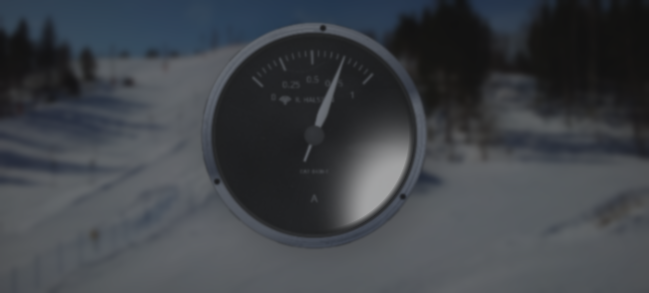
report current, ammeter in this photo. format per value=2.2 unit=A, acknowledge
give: value=0.75 unit=A
